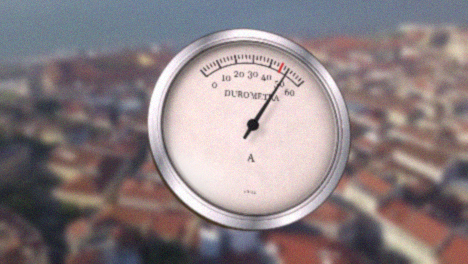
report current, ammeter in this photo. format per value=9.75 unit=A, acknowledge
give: value=50 unit=A
